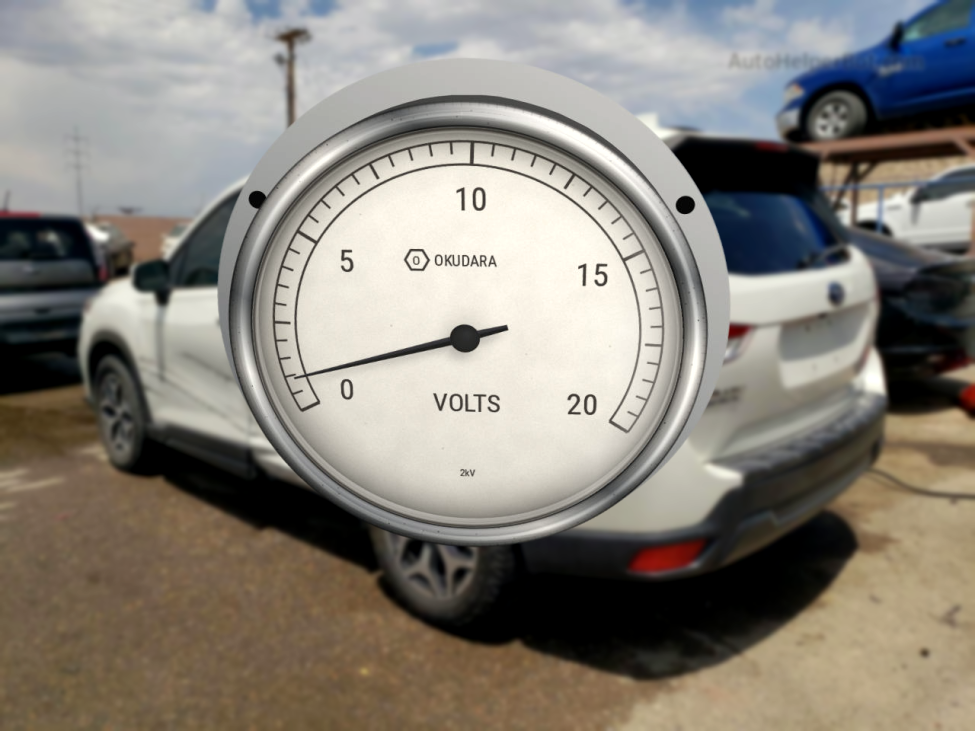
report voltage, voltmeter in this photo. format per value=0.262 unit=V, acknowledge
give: value=1 unit=V
